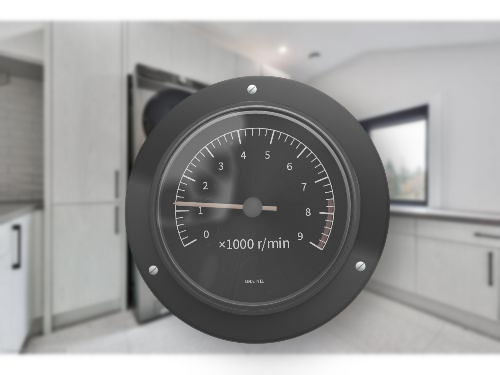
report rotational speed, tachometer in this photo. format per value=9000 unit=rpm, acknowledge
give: value=1200 unit=rpm
